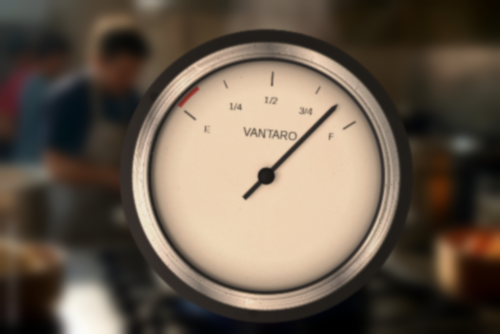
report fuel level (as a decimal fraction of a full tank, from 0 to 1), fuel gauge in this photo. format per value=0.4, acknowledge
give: value=0.875
